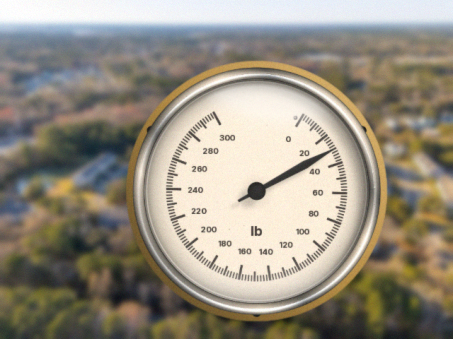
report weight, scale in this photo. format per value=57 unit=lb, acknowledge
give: value=30 unit=lb
